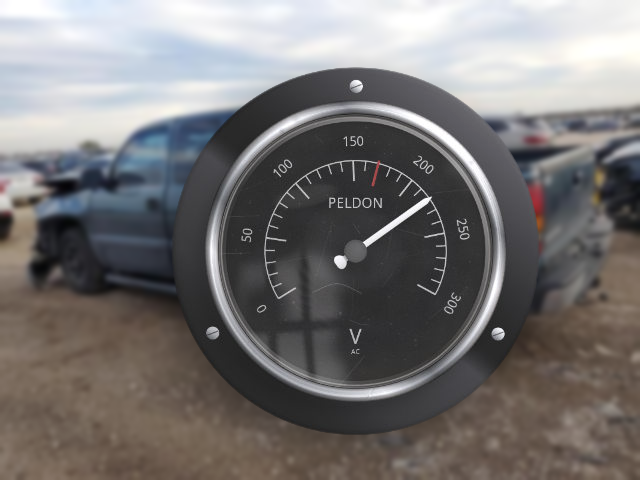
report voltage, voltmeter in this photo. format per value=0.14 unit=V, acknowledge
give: value=220 unit=V
